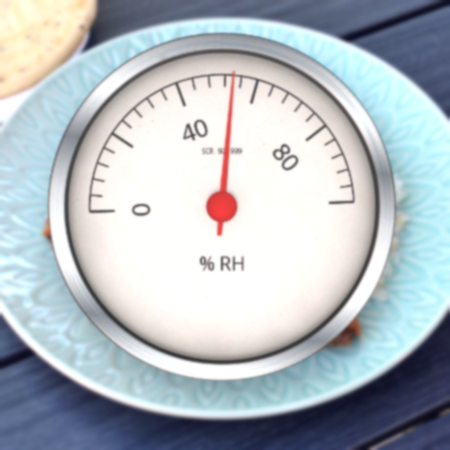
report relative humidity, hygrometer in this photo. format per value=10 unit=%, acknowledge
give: value=54 unit=%
